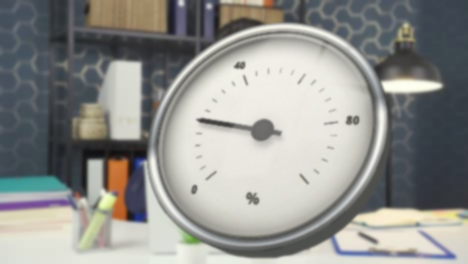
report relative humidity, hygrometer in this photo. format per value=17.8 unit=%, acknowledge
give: value=20 unit=%
